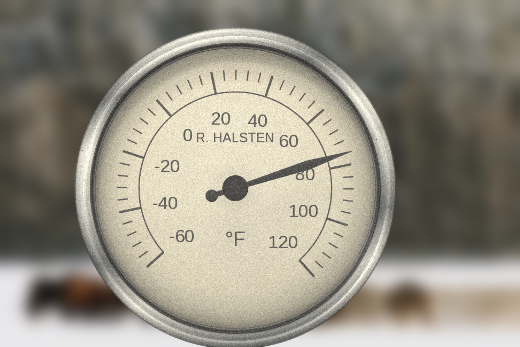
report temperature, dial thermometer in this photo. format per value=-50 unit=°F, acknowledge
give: value=76 unit=°F
